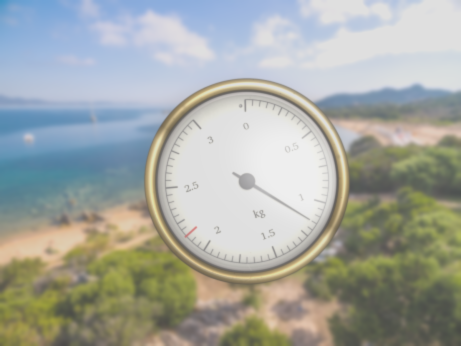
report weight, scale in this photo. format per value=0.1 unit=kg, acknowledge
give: value=1.15 unit=kg
